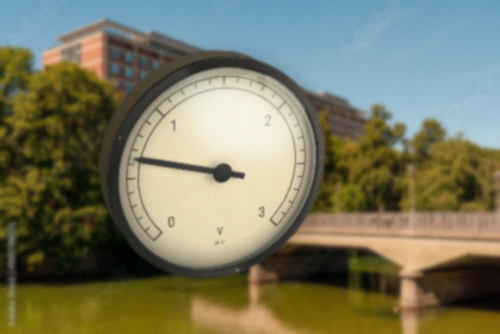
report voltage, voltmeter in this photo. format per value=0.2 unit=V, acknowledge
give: value=0.65 unit=V
